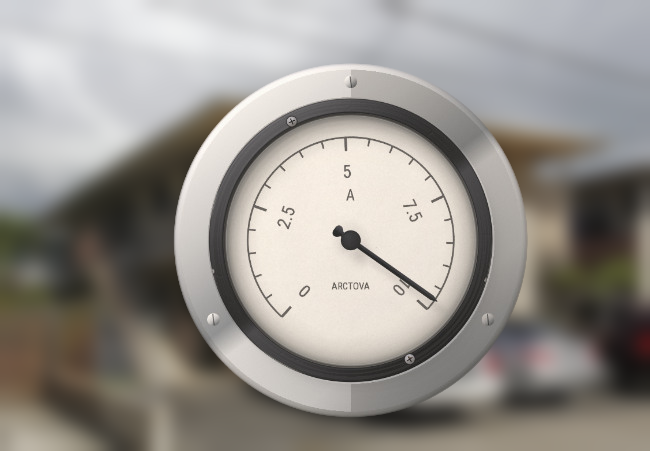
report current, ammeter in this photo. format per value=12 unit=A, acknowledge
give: value=9.75 unit=A
